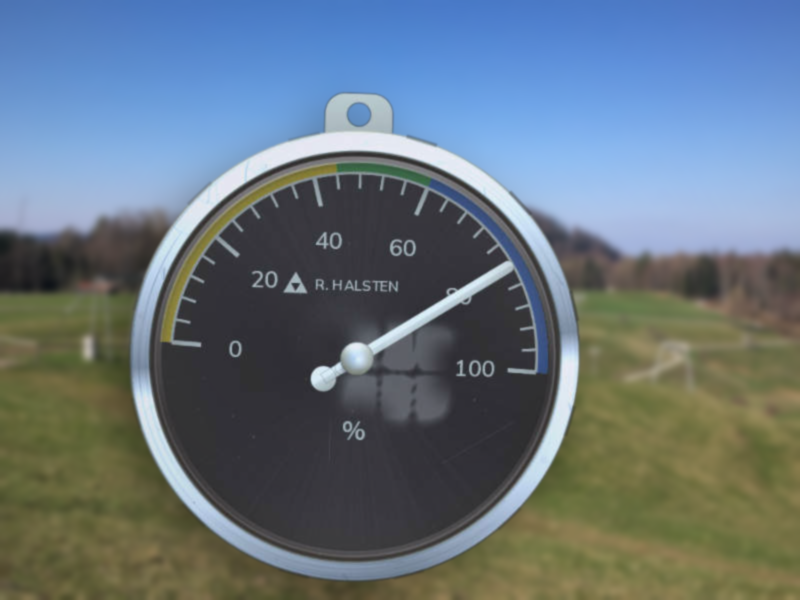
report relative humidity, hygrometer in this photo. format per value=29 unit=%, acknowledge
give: value=80 unit=%
